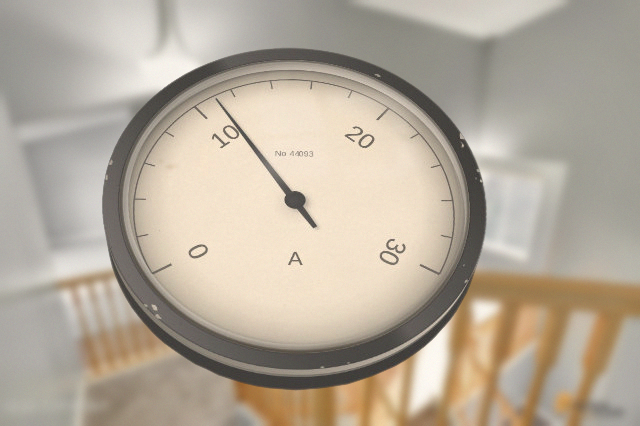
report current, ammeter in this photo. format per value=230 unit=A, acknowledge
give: value=11 unit=A
